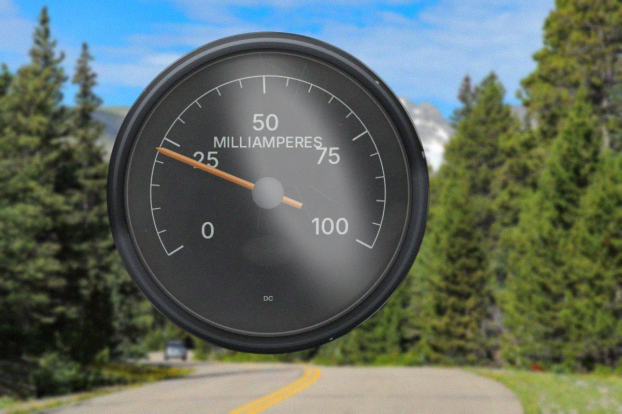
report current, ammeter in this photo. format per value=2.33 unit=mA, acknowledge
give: value=22.5 unit=mA
